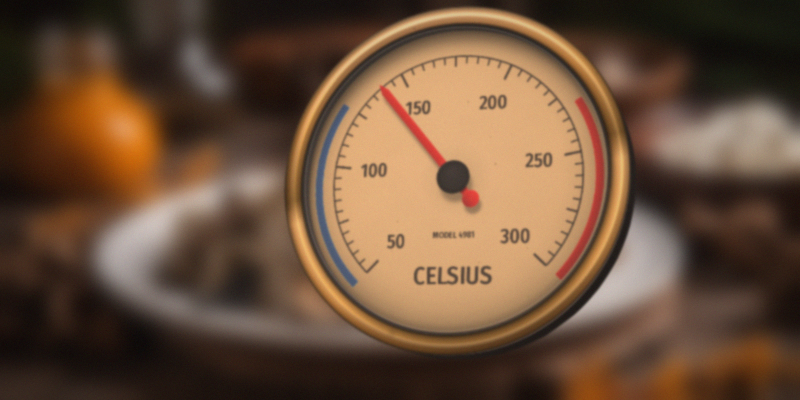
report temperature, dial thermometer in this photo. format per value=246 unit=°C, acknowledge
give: value=140 unit=°C
